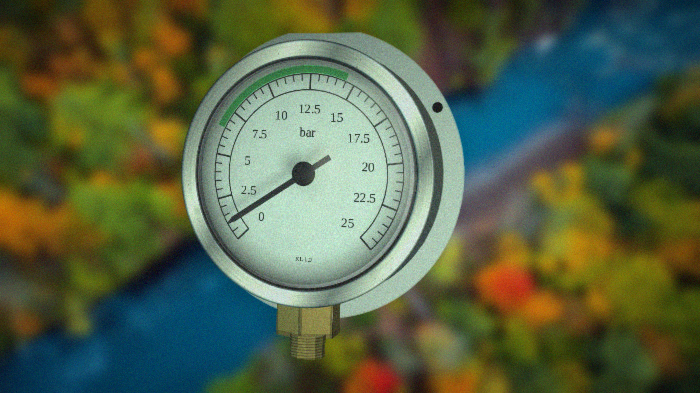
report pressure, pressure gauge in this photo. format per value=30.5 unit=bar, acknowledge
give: value=1 unit=bar
